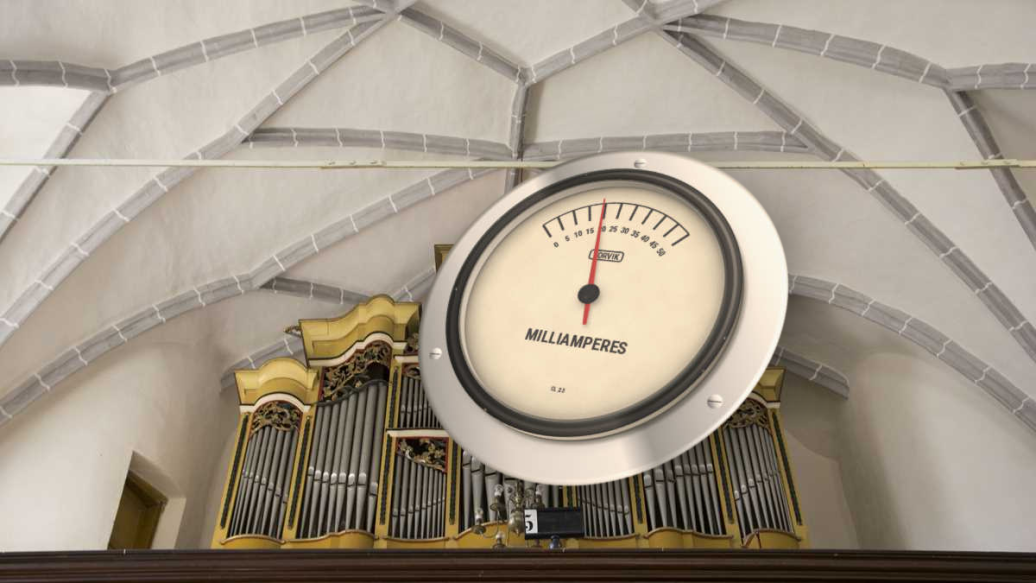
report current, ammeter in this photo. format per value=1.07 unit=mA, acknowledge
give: value=20 unit=mA
